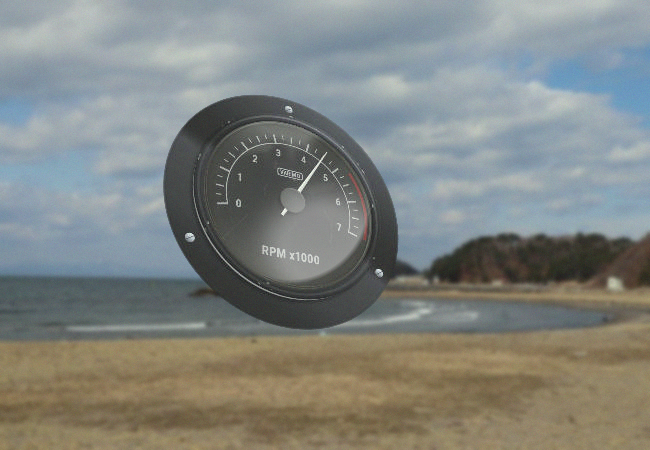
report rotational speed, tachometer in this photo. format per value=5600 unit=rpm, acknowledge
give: value=4500 unit=rpm
